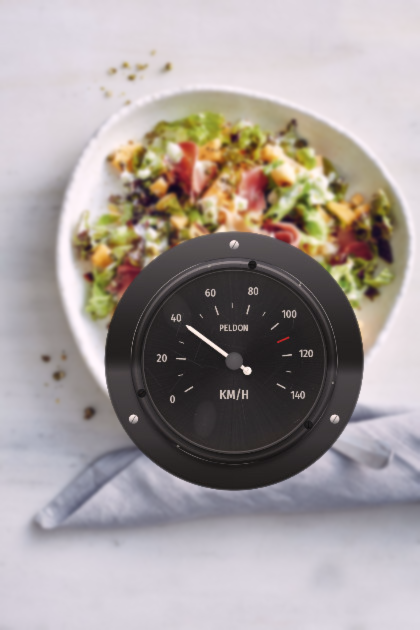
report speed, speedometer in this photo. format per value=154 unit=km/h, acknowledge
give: value=40 unit=km/h
